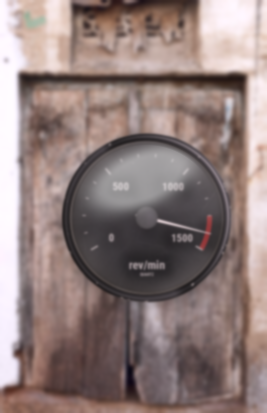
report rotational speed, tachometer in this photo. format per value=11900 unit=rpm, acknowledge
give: value=1400 unit=rpm
